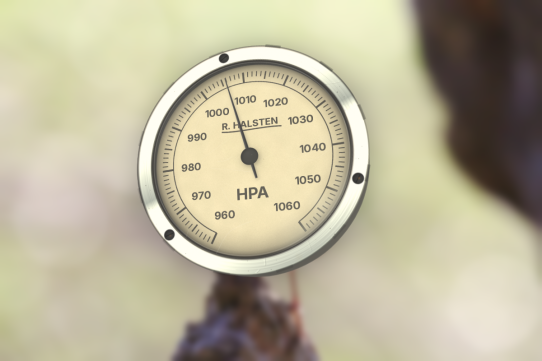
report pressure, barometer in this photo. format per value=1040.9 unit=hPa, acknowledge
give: value=1006 unit=hPa
